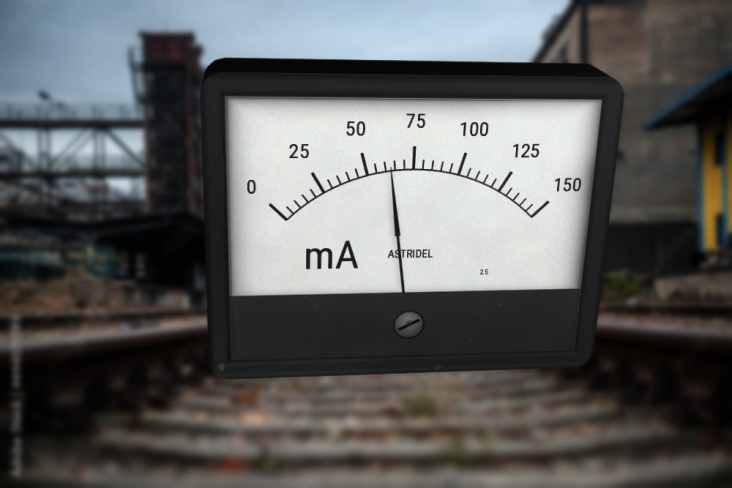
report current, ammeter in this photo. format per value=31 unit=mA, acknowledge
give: value=62.5 unit=mA
